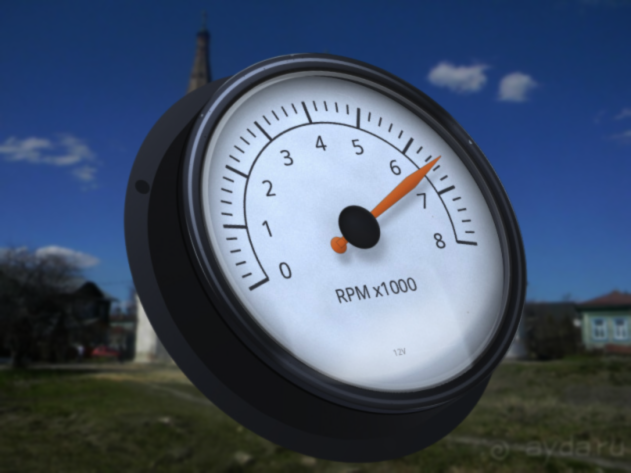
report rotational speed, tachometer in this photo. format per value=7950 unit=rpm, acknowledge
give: value=6500 unit=rpm
